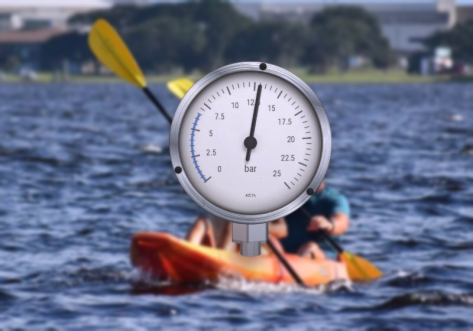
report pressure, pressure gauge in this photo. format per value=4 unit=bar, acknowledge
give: value=13 unit=bar
